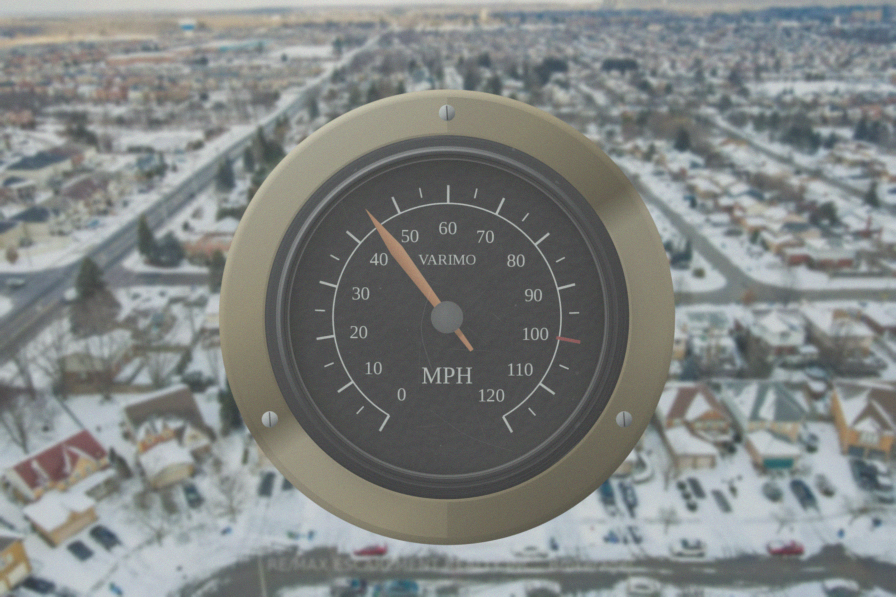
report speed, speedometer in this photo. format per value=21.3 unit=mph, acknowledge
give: value=45 unit=mph
